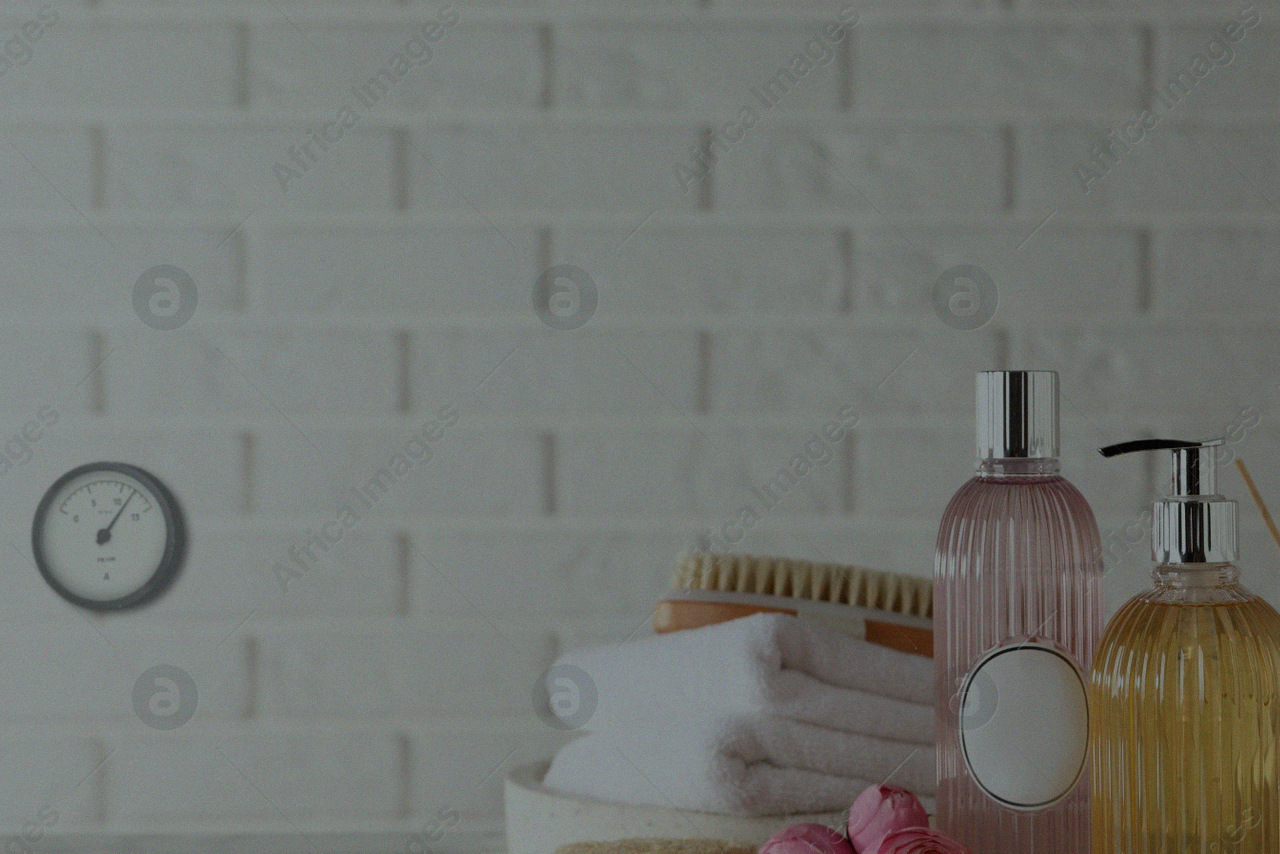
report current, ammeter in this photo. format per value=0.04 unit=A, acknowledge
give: value=12 unit=A
